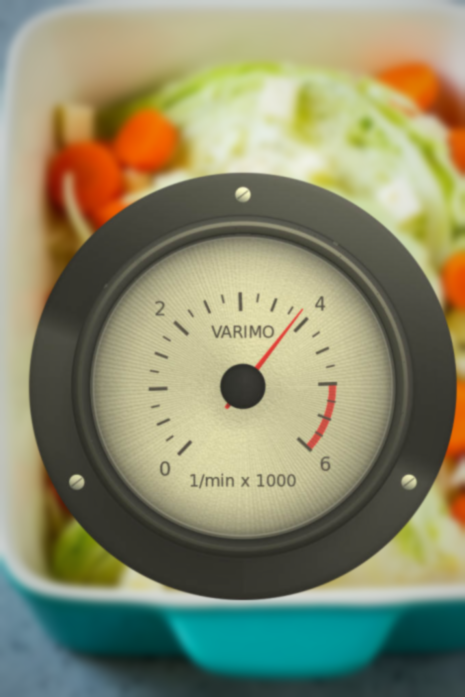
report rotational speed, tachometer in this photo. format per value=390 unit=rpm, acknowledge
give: value=3875 unit=rpm
